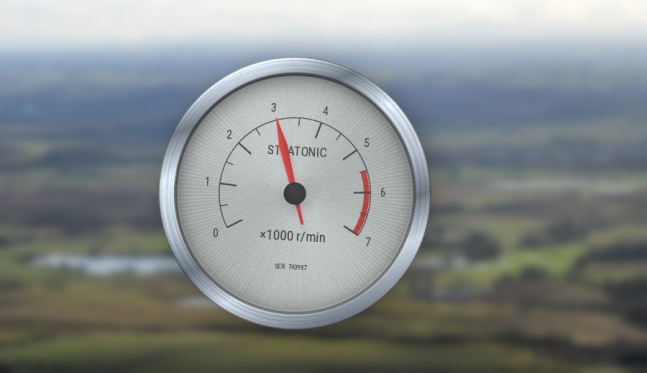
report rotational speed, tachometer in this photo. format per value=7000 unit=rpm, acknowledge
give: value=3000 unit=rpm
